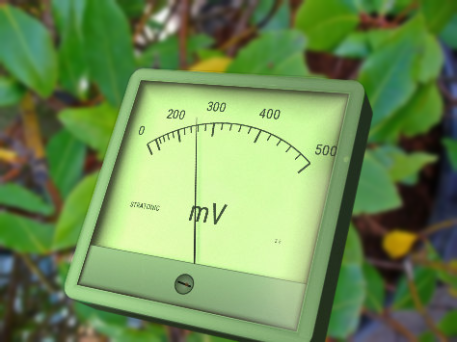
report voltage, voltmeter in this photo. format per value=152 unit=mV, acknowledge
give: value=260 unit=mV
